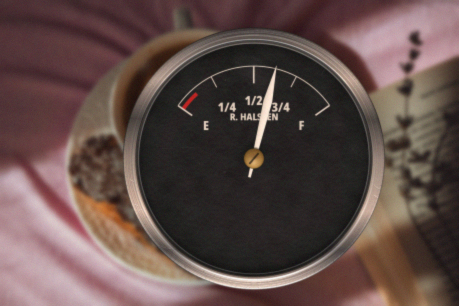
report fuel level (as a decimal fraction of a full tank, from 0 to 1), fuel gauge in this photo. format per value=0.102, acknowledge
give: value=0.625
